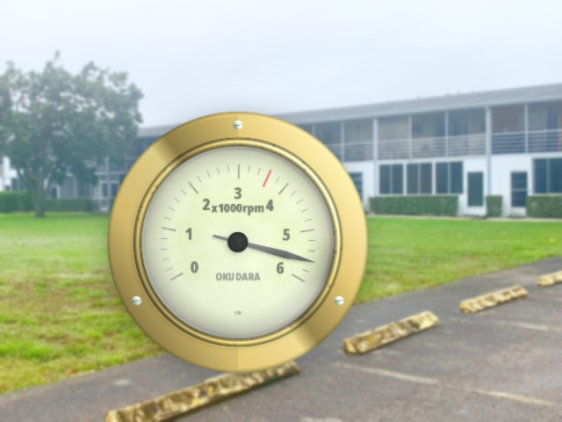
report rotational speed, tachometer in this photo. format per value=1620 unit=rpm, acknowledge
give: value=5600 unit=rpm
